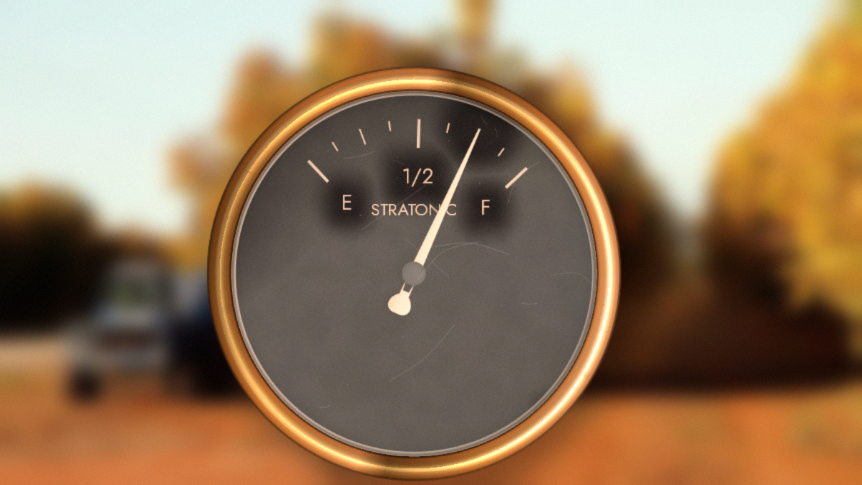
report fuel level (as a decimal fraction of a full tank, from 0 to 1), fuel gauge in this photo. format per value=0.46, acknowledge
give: value=0.75
